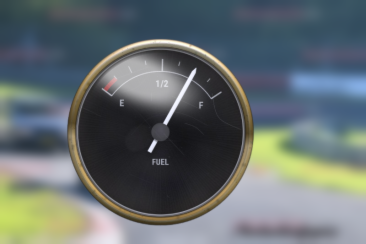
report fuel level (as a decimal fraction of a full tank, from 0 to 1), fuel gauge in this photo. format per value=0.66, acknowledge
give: value=0.75
